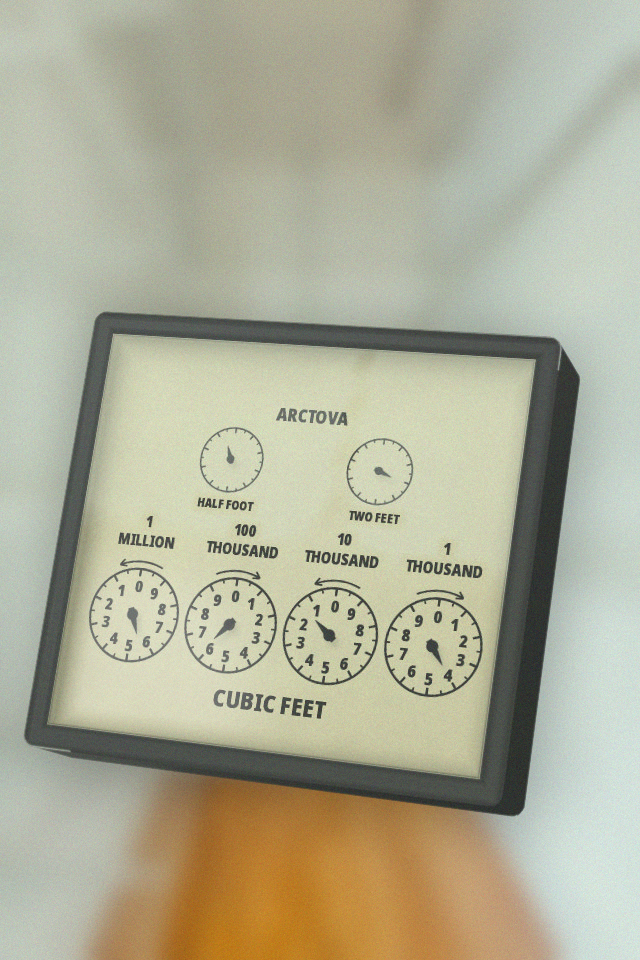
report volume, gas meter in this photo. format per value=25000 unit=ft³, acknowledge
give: value=561400 unit=ft³
